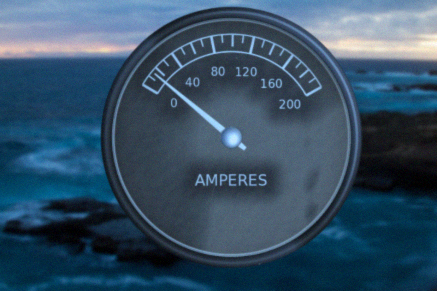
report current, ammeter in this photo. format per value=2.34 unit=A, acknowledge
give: value=15 unit=A
